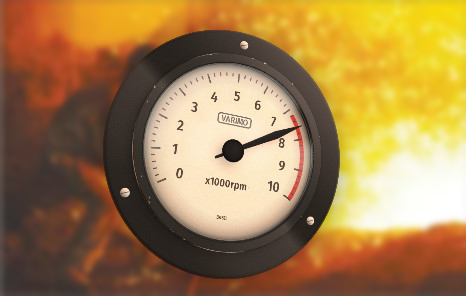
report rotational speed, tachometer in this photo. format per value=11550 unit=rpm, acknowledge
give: value=7600 unit=rpm
